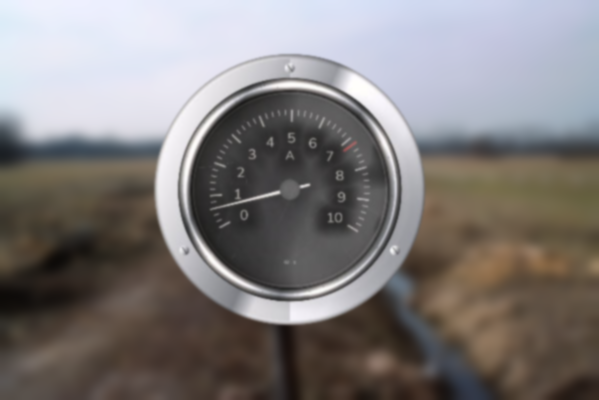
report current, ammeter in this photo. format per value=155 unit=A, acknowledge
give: value=0.6 unit=A
